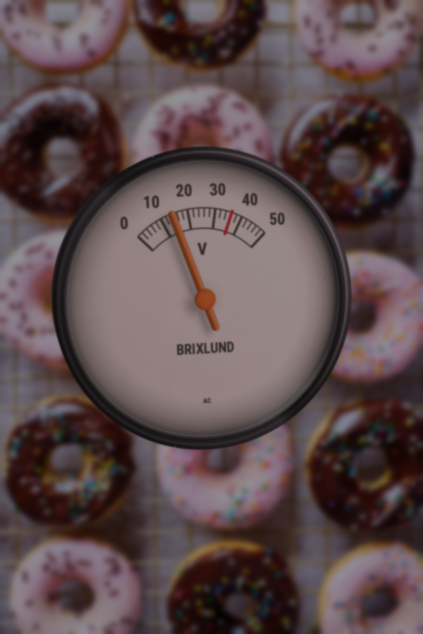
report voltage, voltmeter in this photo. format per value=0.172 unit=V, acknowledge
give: value=14 unit=V
